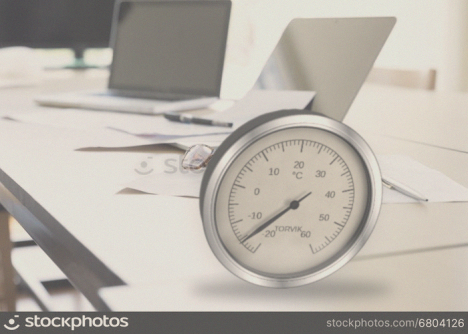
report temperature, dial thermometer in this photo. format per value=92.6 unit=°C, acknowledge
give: value=-15 unit=°C
